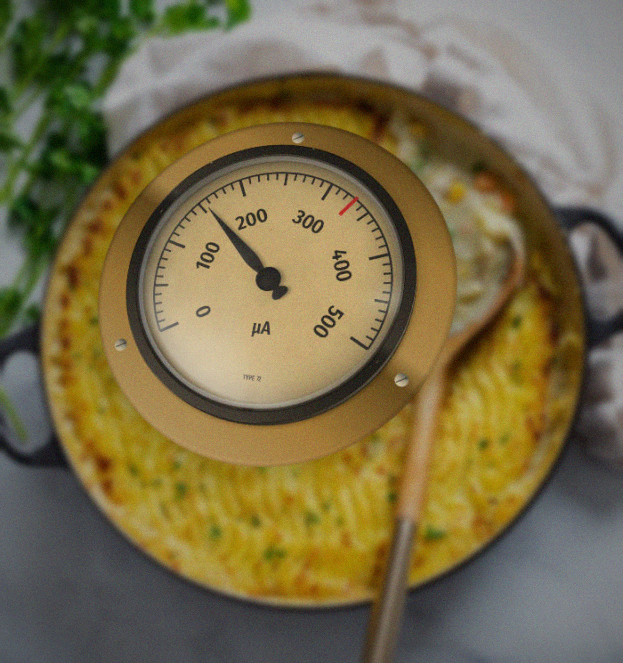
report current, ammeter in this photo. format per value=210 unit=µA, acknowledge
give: value=155 unit=µA
